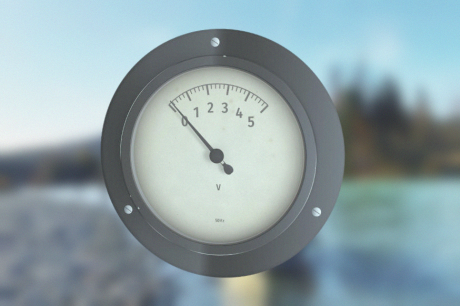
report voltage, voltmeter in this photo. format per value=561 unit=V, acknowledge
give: value=0.2 unit=V
